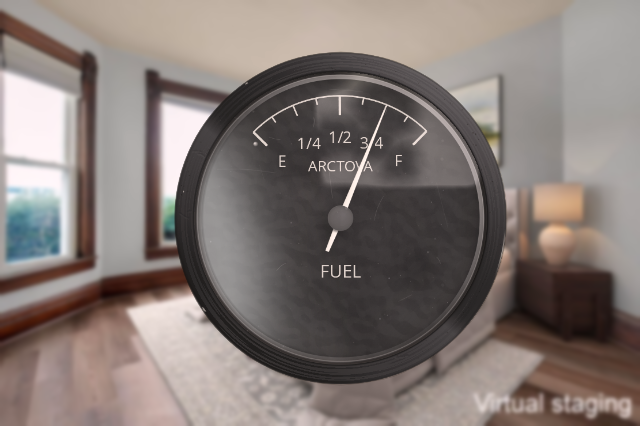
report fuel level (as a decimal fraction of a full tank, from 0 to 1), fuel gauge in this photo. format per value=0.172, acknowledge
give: value=0.75
